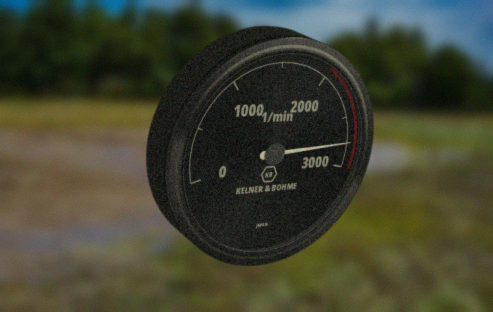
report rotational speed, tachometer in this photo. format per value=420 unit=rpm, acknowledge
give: value=2750 unit=rpm
